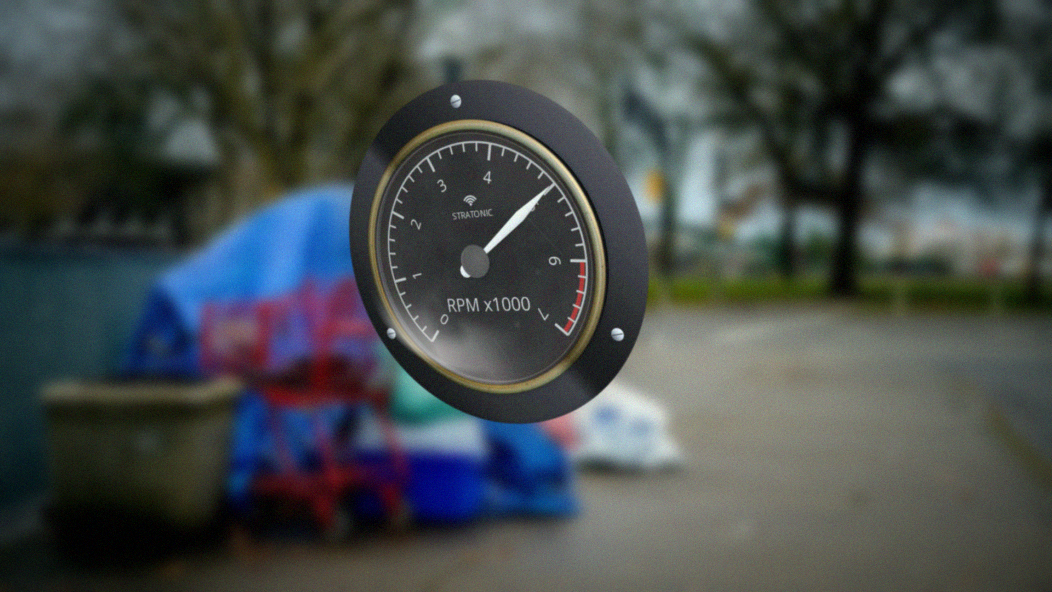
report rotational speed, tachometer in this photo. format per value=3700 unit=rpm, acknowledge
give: value=5000 unit=rpm
